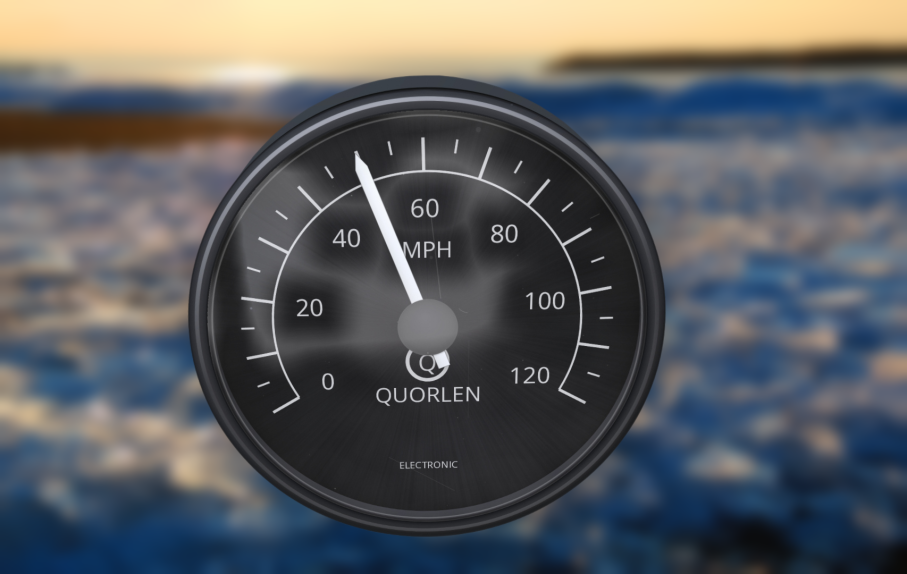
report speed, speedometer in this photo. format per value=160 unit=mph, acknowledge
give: value=50 unit=mph
